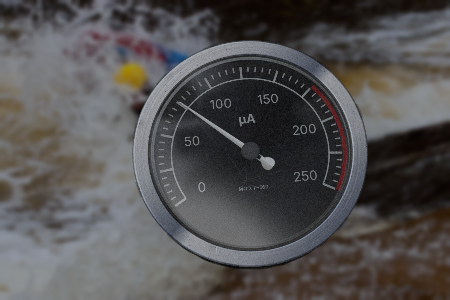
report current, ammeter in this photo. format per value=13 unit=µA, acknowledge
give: value=75 unit=µA
